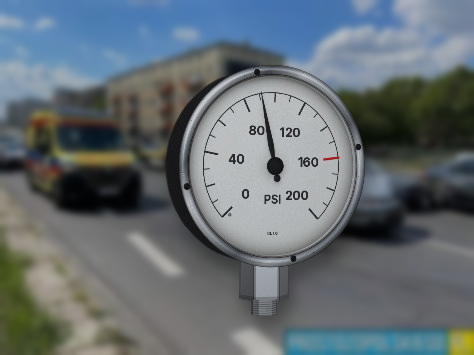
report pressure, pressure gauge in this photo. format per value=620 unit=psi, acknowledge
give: value=90 unit=psi
